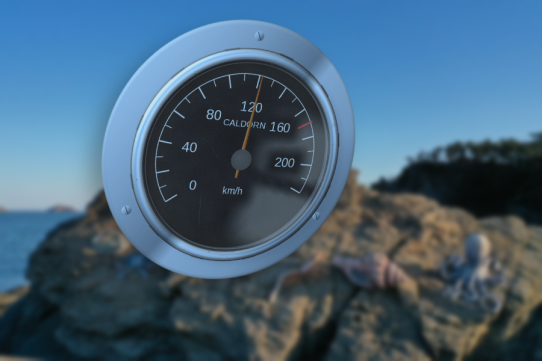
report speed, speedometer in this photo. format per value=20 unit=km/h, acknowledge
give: value=120 unit=km/h
